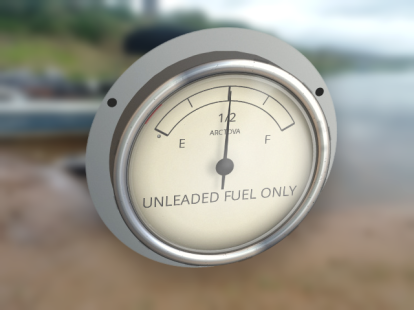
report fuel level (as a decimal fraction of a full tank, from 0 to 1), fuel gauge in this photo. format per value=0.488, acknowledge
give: value=0.5
